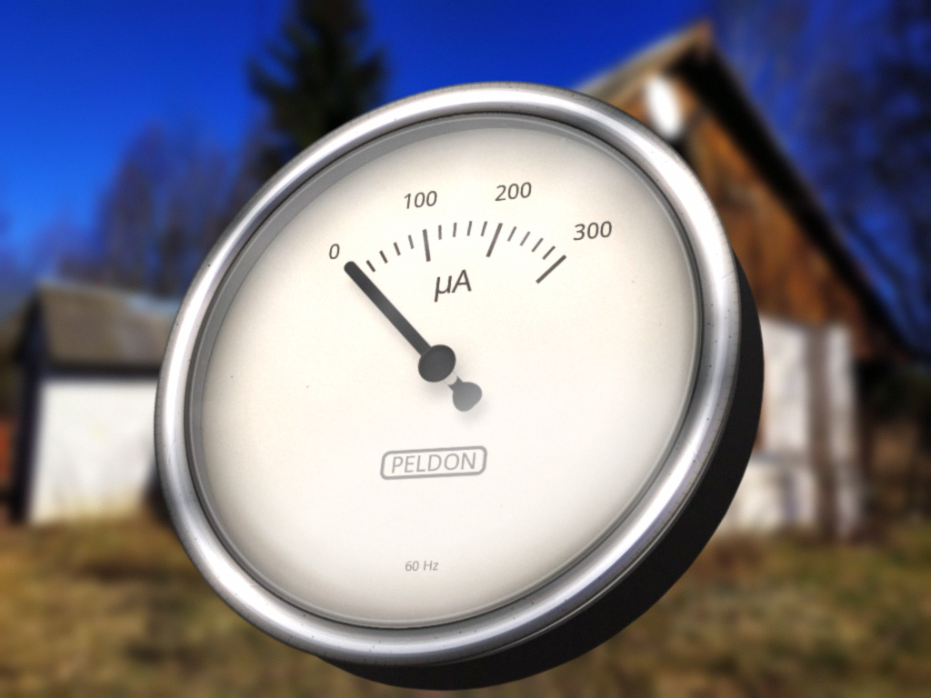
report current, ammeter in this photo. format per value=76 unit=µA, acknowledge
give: value=0 unit=µA
